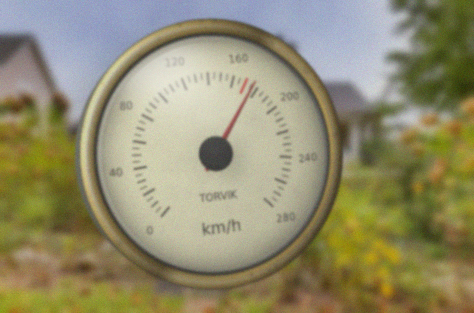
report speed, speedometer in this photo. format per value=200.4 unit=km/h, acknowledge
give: value=175 unit=km/h
